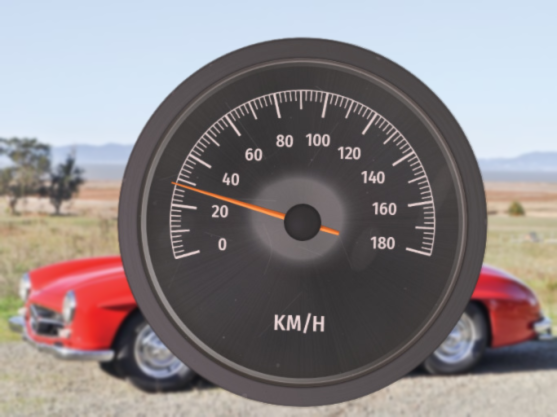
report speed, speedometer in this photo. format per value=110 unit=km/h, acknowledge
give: value=28 unit=km/h
